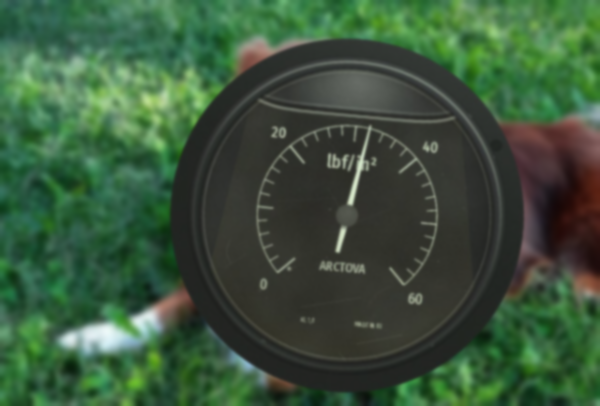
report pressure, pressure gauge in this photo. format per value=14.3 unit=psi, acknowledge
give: value=32 unit=psi
